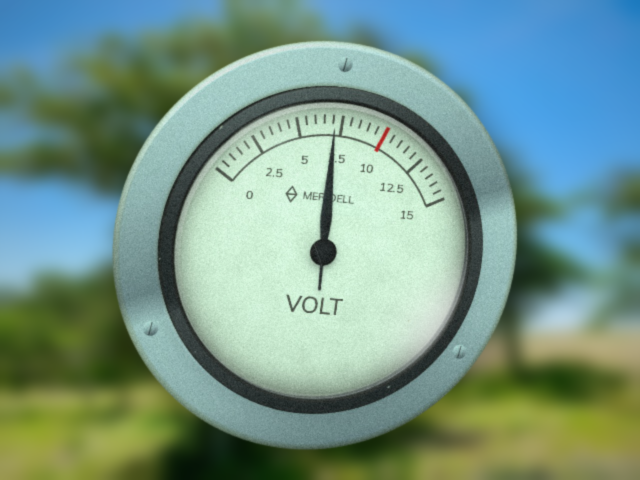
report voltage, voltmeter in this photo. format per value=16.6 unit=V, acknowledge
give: value=7 unit=V
